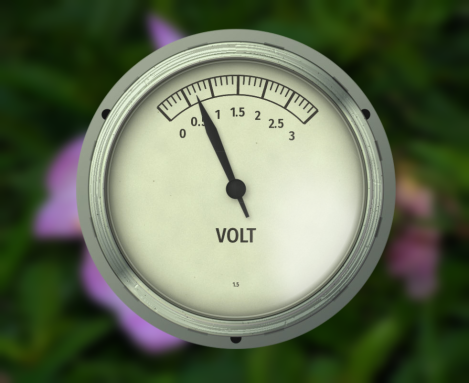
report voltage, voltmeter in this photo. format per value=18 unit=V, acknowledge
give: value=0.7 unit=V
